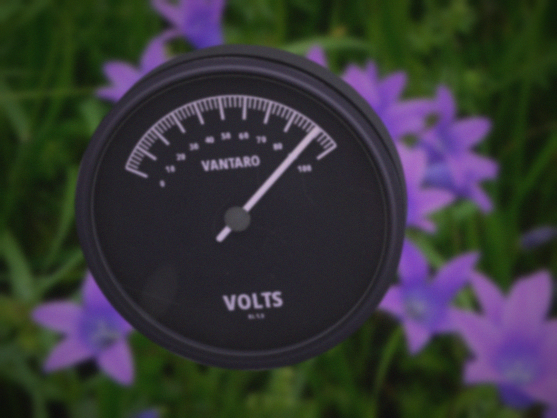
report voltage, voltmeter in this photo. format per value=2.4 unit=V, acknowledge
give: value=90 unit=V
